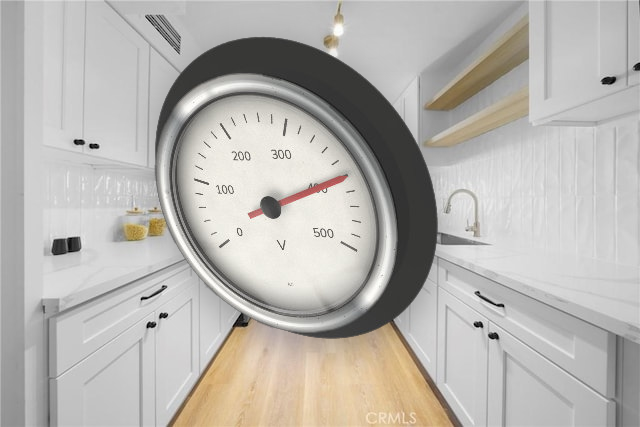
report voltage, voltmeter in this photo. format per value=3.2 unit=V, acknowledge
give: value=400 unit=V
